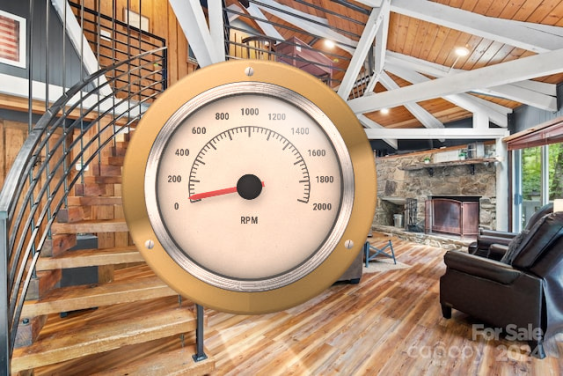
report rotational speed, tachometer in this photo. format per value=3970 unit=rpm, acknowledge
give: value=40 unit=rpm
